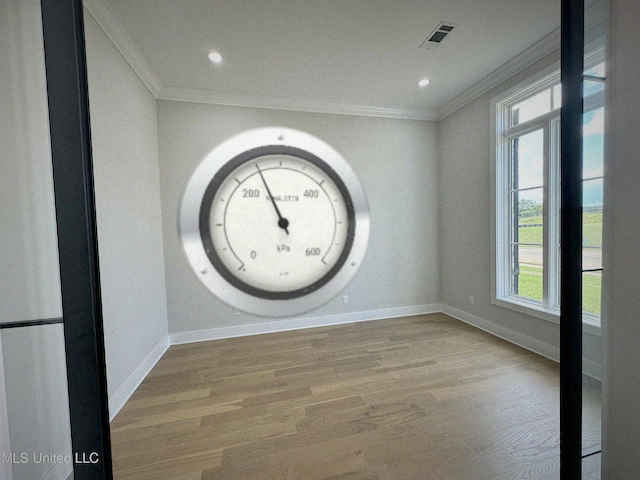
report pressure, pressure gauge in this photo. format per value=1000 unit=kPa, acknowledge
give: value=250 unit=kPa
